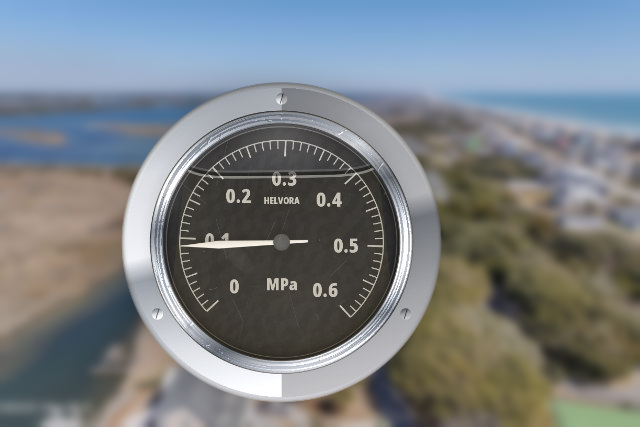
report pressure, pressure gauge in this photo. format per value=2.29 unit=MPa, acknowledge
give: value=0.09 unit=MPa
